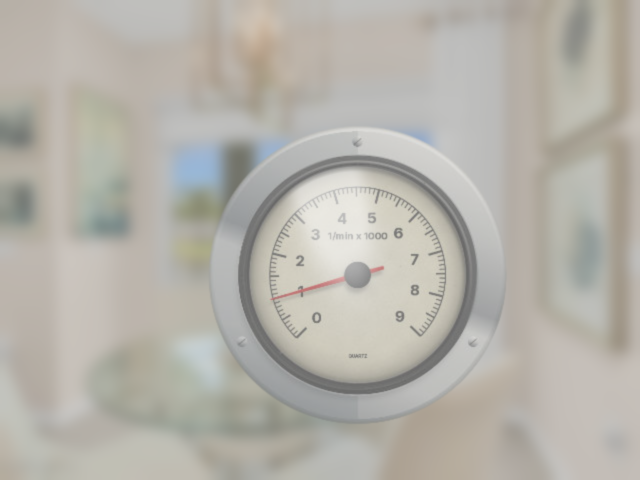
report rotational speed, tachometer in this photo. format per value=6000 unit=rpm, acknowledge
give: value=1000 unit=rpm
